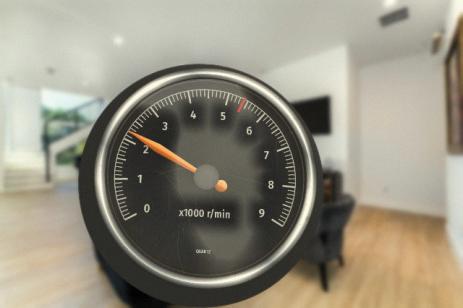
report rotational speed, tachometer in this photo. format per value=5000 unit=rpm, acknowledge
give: value=2200 unit=rpm
